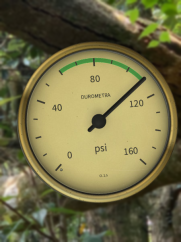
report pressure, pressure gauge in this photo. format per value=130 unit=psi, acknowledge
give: value=110 unit=psi
